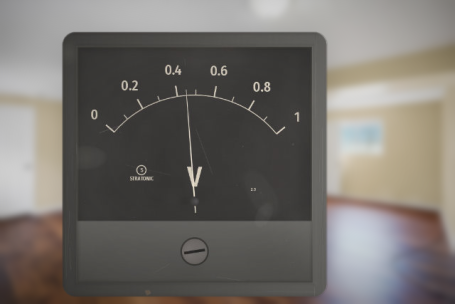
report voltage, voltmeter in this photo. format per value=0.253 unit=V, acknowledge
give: value=0.45 unit=V
